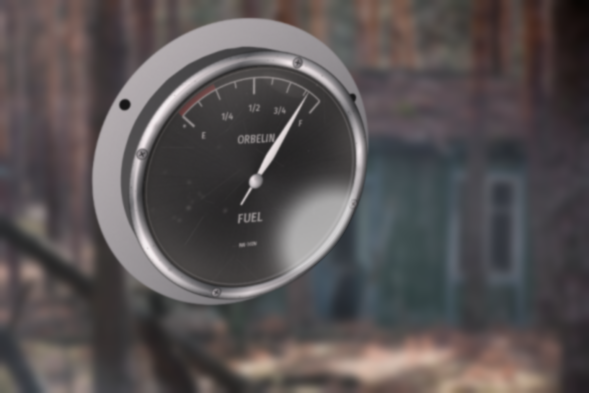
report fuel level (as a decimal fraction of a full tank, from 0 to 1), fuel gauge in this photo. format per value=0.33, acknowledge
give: value=0.875
